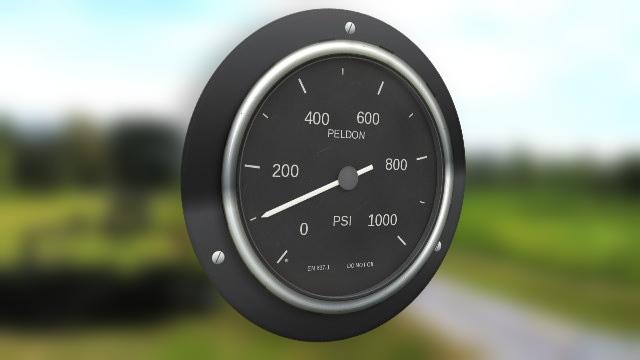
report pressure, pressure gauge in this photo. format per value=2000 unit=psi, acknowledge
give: value=100 unit=psi
